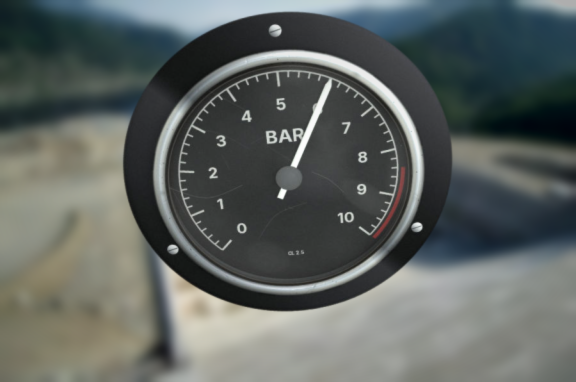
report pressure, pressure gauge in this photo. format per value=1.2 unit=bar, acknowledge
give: value=6 unit=bar
